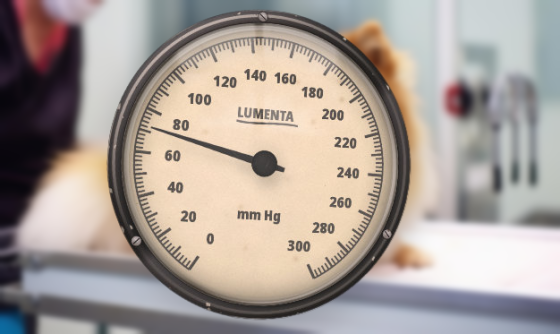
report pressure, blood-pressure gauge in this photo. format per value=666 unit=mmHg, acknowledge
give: value=72 unit=mmHg
